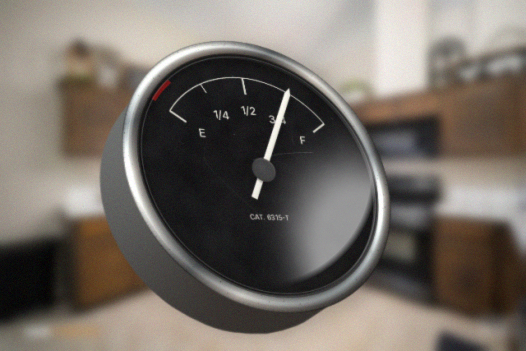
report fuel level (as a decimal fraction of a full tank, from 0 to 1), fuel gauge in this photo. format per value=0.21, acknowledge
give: value=0.75
